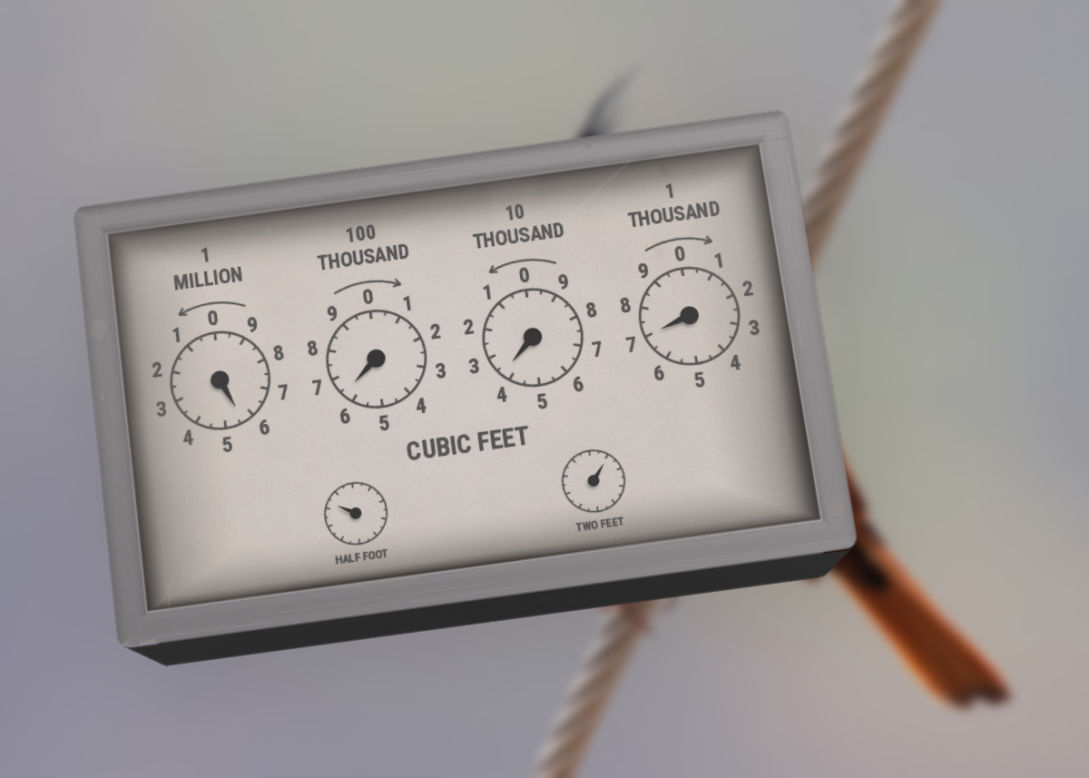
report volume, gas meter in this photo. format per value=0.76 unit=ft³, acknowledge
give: value=563700 unit=ft³
